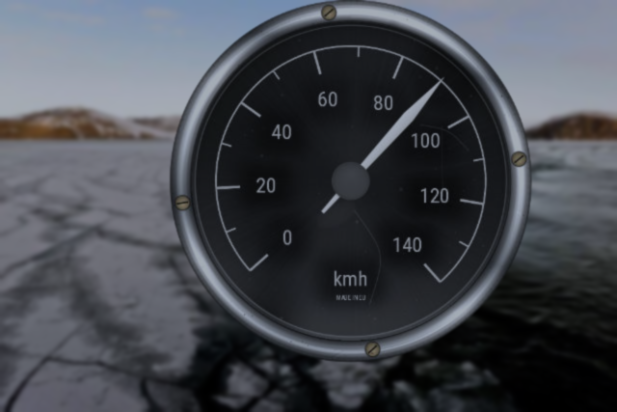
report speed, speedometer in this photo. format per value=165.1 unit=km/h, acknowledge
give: value=90 unit=km/h
